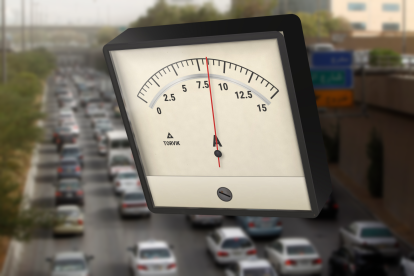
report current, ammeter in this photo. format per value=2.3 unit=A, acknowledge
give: value=8.5 unit=A
